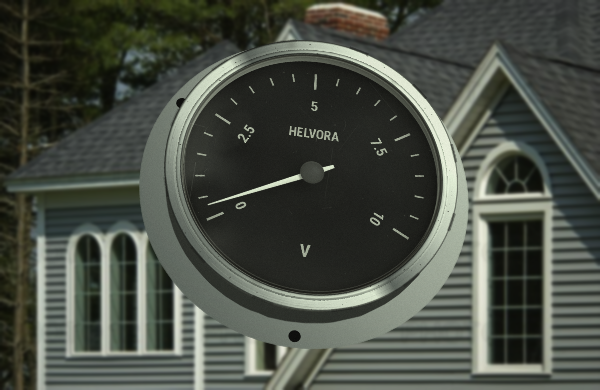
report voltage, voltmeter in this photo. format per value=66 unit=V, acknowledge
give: value=0.25 unit=V
